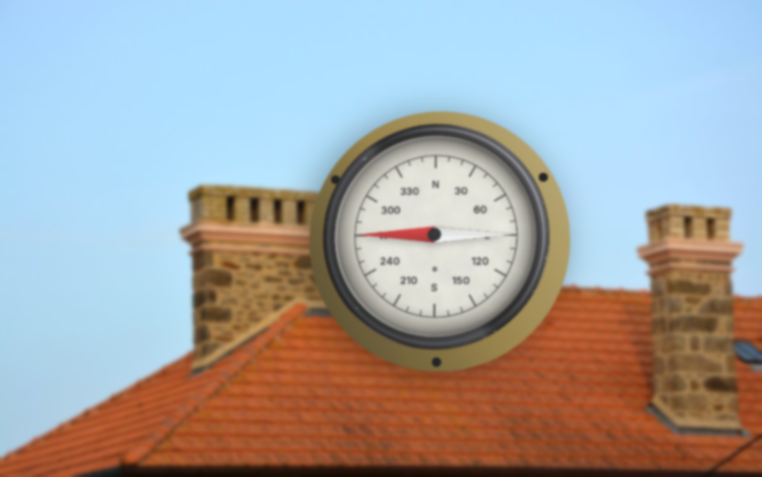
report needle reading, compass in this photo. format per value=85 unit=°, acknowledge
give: value=270 unit=°
